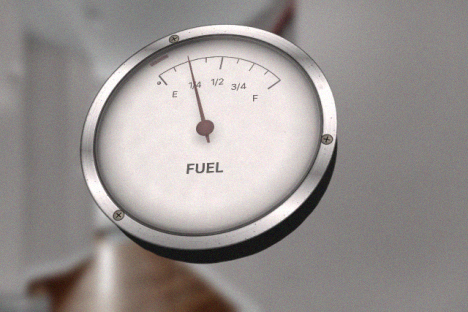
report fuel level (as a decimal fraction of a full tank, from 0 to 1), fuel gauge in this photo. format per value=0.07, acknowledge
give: value=0.25
